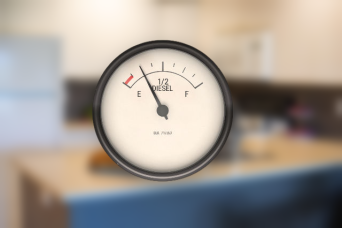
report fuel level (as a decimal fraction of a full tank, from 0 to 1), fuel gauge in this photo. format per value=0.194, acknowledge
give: value=0.25
